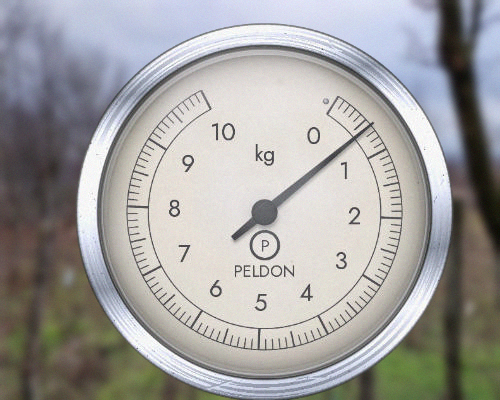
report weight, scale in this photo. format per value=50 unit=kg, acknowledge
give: value=0.6 unit=kg
